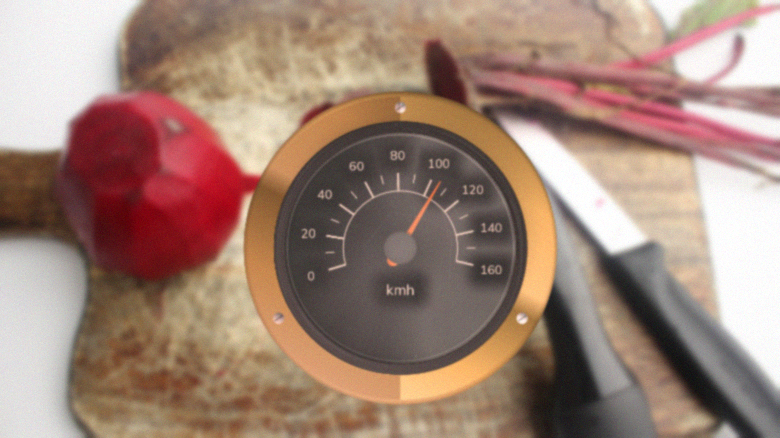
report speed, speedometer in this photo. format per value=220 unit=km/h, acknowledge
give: value=105 unit=km/h
